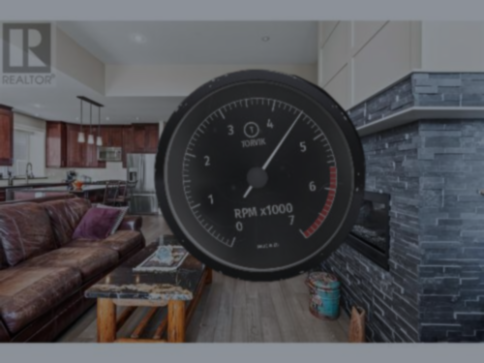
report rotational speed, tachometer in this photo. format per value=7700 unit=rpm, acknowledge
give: value=4500 unit=rpm
